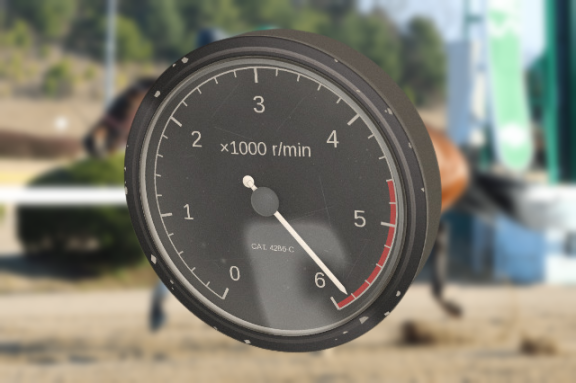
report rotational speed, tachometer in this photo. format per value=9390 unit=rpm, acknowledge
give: value=5800 unit=rpm
